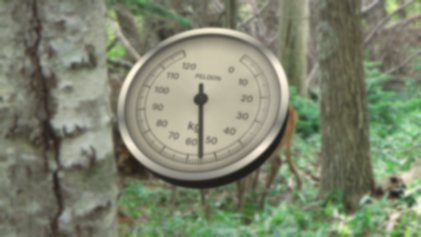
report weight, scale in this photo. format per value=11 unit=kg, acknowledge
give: value=55 unit=kg
